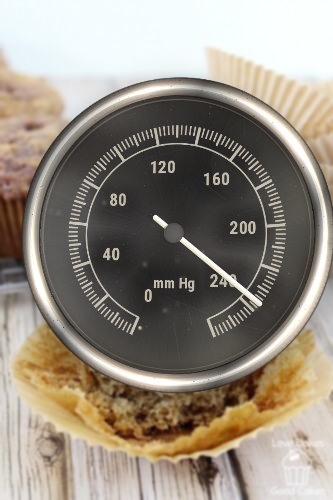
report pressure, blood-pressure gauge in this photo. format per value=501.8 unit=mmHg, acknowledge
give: value=236 unit=mmHg
